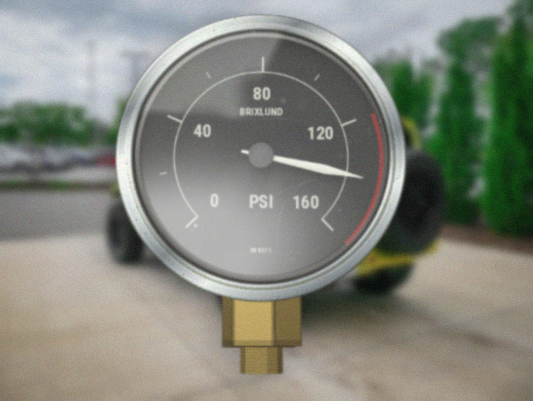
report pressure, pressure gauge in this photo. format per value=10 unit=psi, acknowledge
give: value=140 unit=psi
